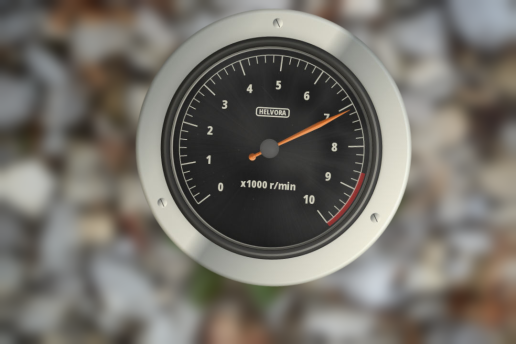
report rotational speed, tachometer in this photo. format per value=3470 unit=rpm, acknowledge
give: value=7100 unit=rpm
